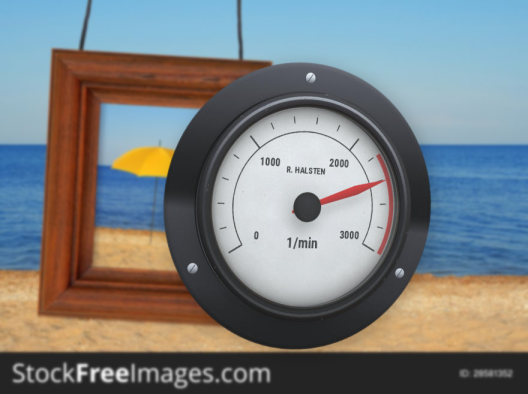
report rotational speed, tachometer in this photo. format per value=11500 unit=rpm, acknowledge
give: value=2400 unit=rpm
